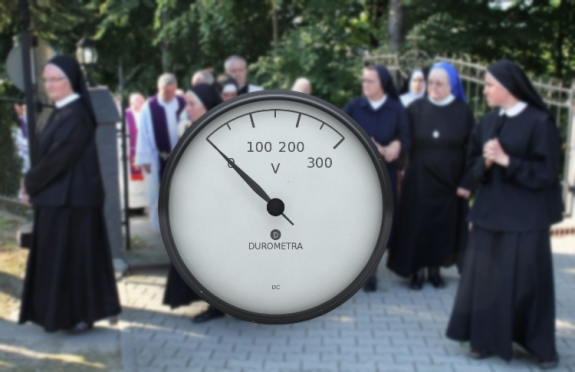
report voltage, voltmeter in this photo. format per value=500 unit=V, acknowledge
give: value=0 unit=V
